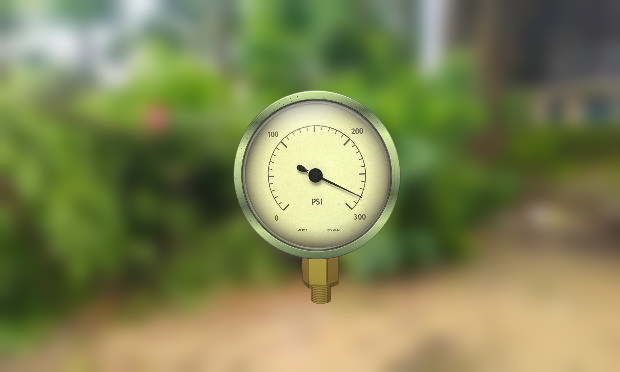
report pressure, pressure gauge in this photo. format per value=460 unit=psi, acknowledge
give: value=280 unit=psi
